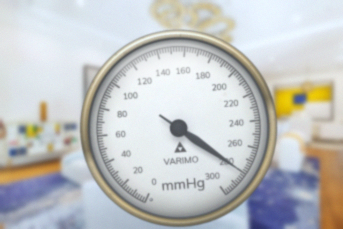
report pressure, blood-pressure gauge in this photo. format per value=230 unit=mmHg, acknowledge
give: value=280 unit=mmHg
